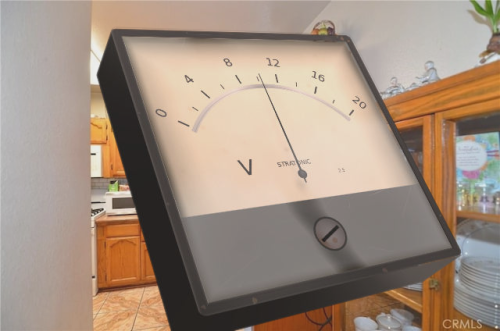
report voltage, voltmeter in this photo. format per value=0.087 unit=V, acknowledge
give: value=10 unit=V
